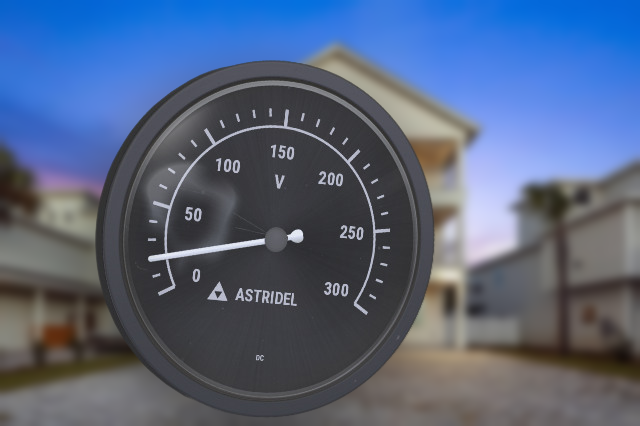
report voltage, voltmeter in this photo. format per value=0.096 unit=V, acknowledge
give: value=20 unit=V
